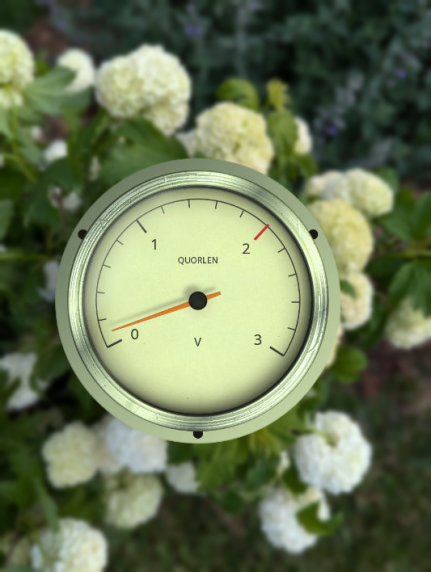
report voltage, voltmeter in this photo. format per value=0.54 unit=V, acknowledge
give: value=0.1 unit=V
